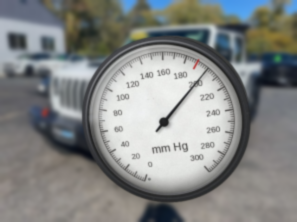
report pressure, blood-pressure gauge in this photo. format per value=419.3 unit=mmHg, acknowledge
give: value=200 unit=mmHg
